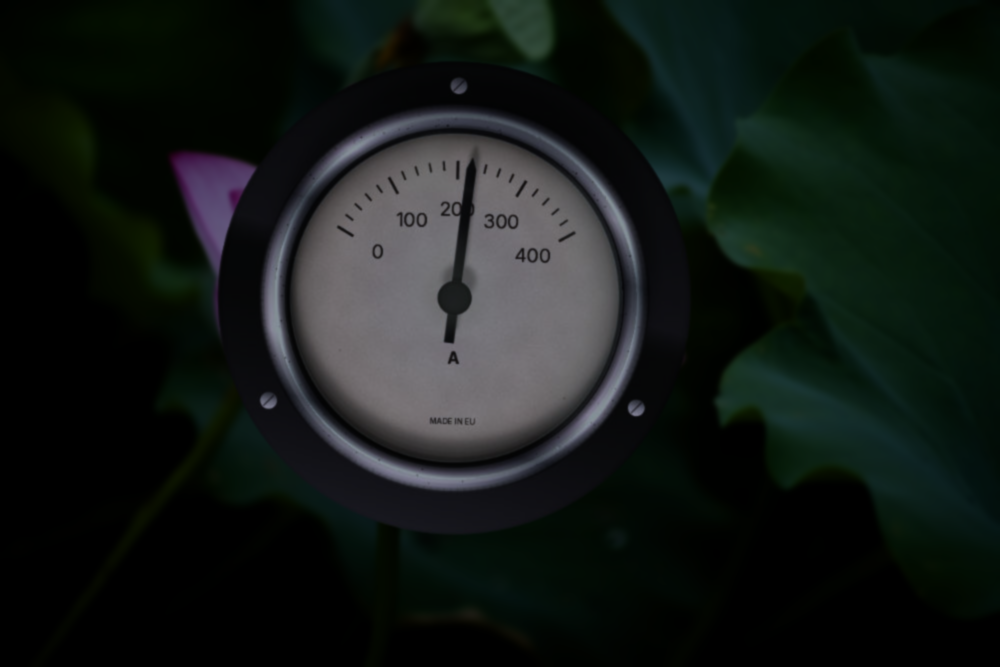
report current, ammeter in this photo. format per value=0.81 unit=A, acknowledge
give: value=220 unit=A
